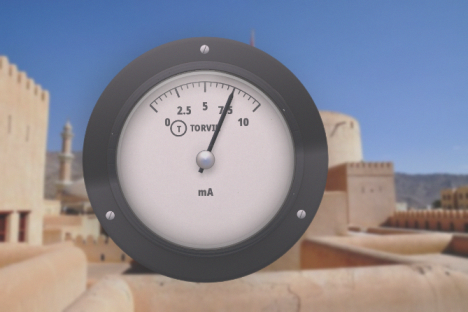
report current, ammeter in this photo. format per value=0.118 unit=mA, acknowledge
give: value=7.5 unit=mA
